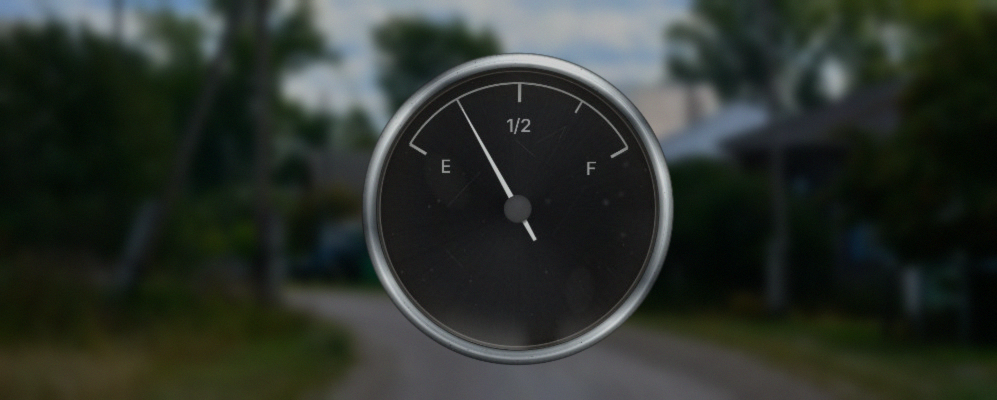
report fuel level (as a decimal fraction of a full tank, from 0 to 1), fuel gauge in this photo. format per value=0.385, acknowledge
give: value=0.25
